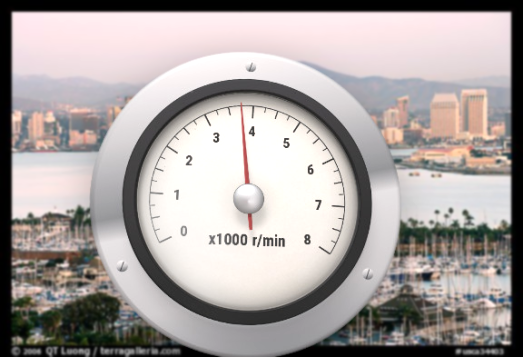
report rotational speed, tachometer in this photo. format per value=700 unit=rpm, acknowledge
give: value=3750 unit=rpm
